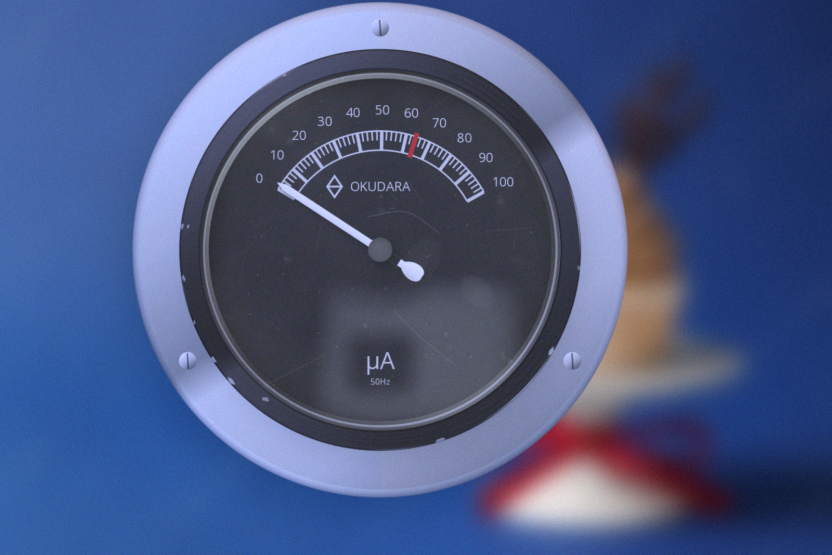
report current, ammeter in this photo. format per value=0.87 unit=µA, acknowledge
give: value=2 unit=µA
